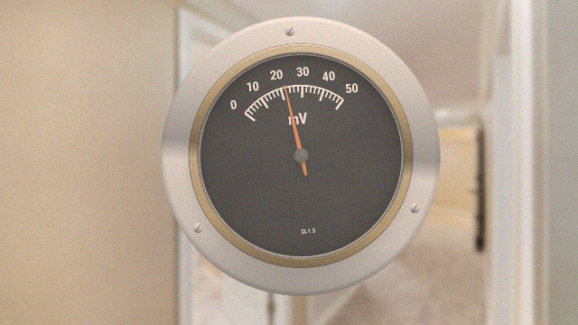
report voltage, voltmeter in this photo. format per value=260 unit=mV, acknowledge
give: value=22 unit=mV
